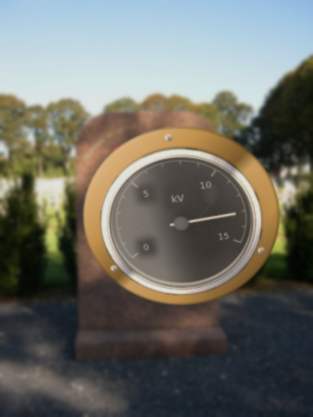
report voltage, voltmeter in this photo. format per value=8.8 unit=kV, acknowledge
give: value=13 unit=kV
